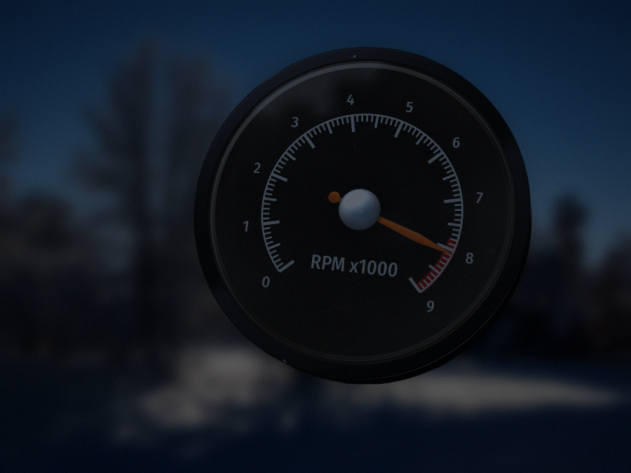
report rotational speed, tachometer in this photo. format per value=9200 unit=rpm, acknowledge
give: value=8100 unit=rpm
